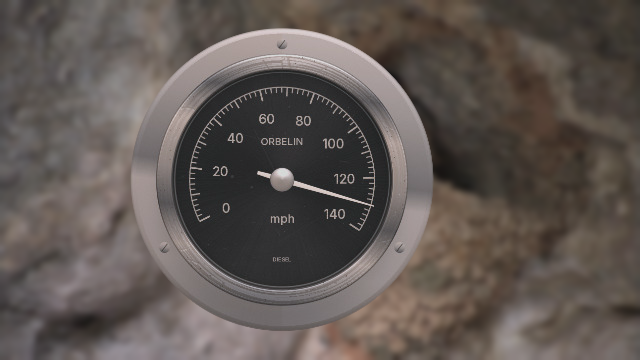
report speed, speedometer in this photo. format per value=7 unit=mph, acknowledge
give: value=130 unit=mph
